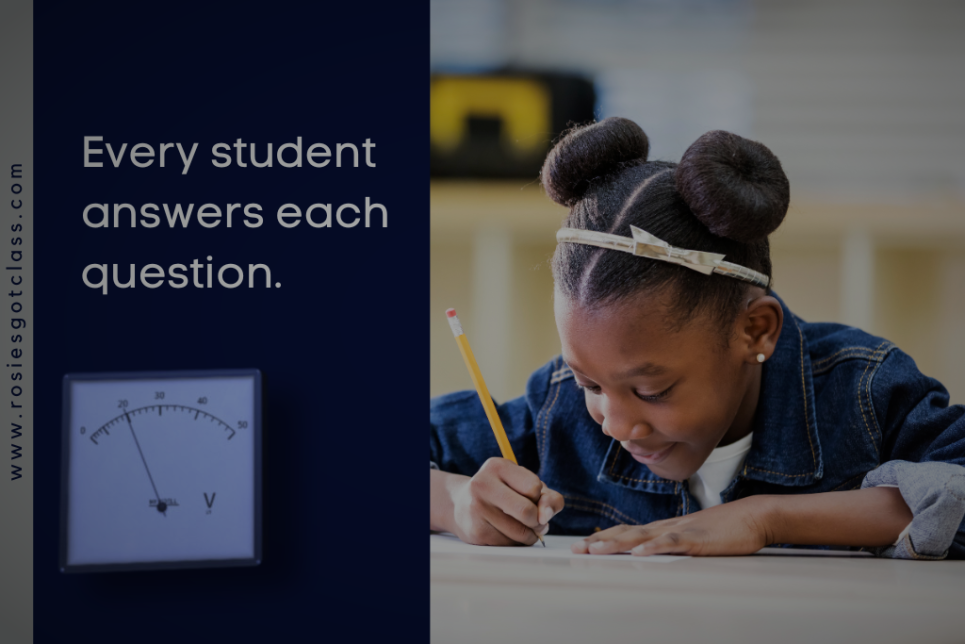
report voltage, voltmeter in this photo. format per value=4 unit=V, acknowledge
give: value=20 unit=V
